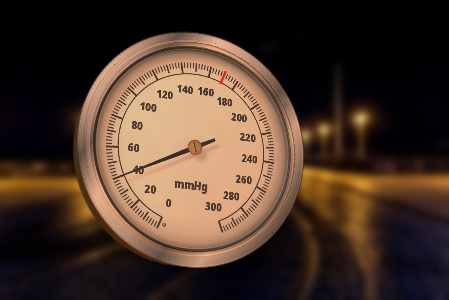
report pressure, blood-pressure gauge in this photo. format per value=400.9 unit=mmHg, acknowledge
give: value=40 unit=mmHg
